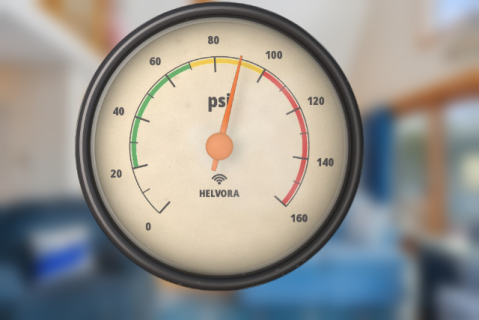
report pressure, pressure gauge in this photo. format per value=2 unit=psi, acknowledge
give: value=90 unit=psi
